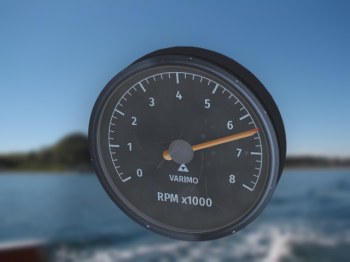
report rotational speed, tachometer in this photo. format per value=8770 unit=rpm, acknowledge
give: value=6400 unit=rpm
